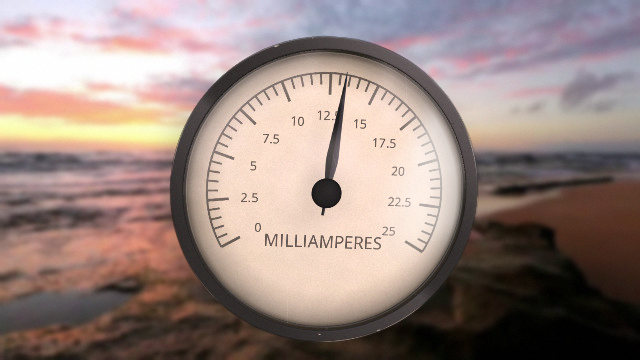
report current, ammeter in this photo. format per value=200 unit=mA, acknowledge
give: value=13.25 unit=mA
